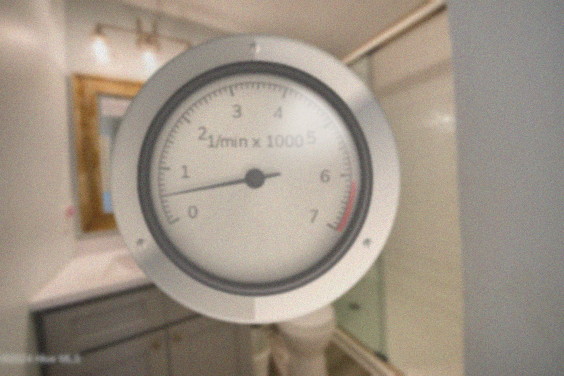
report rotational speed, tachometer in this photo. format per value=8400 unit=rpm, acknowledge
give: value=500 unit=rpm
